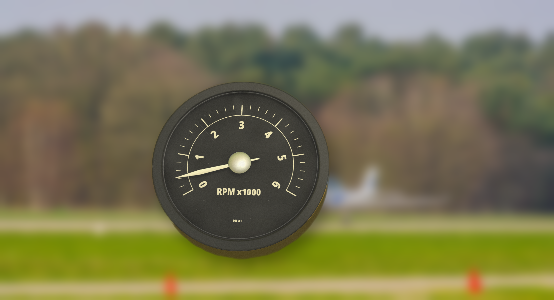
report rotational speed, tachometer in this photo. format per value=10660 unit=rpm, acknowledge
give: value=400 unit=rpm
